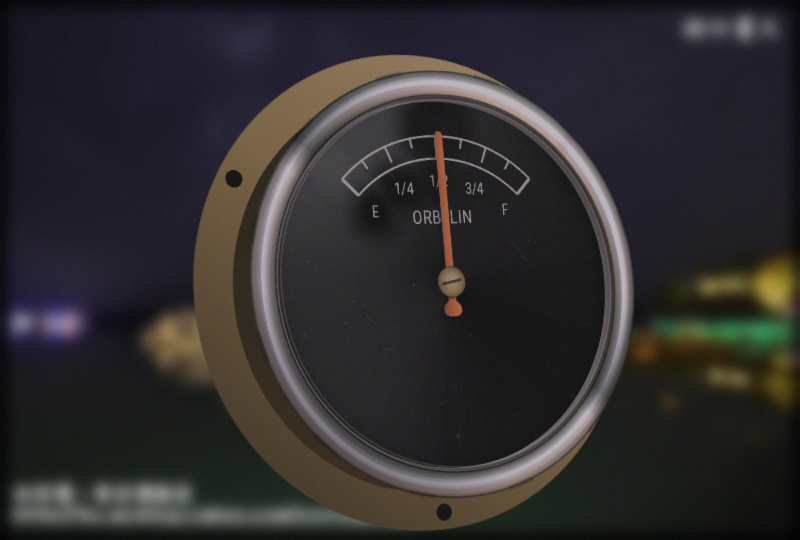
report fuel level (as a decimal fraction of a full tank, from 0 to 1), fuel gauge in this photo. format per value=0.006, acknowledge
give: value=0.5
